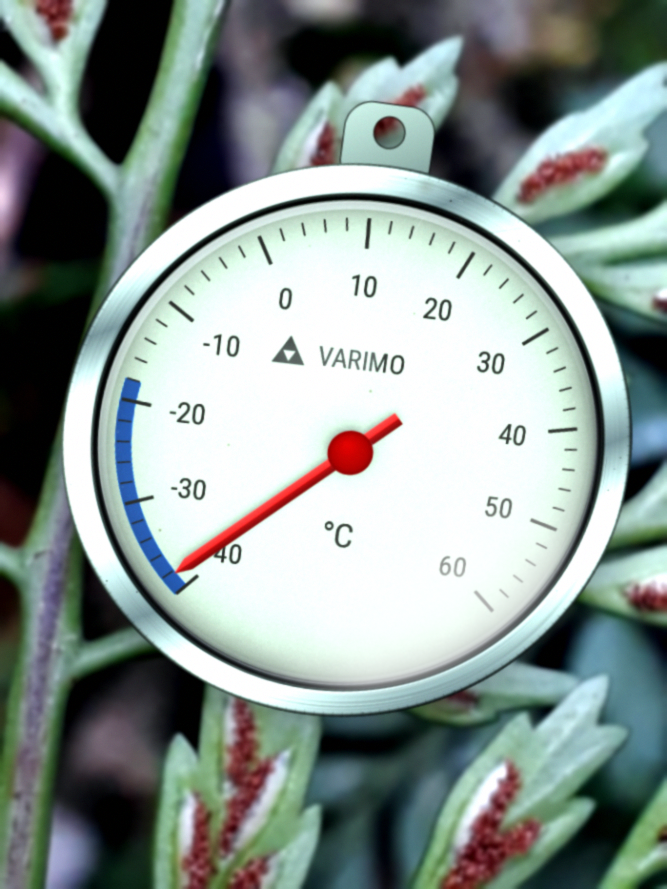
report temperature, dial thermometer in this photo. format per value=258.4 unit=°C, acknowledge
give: value=-38 unit=°C
